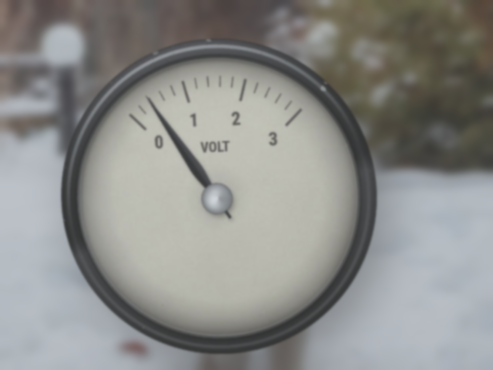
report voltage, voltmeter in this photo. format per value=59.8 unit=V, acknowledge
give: value=0.4 unit=V
